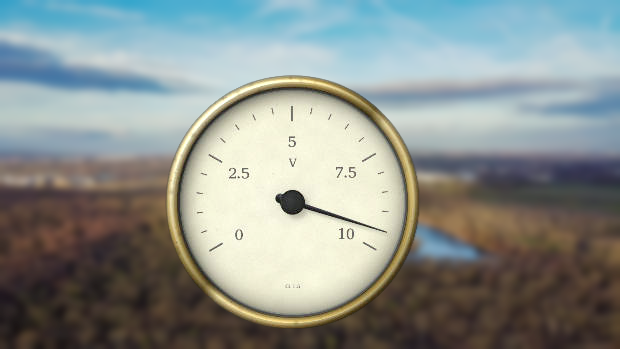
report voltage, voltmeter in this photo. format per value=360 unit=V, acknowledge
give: value=9.5 unit=V
